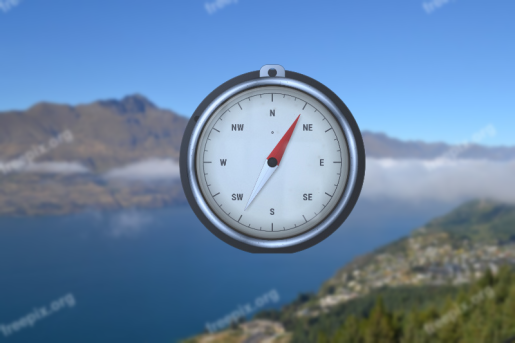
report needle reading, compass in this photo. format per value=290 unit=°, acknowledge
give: value=30 unit=°
